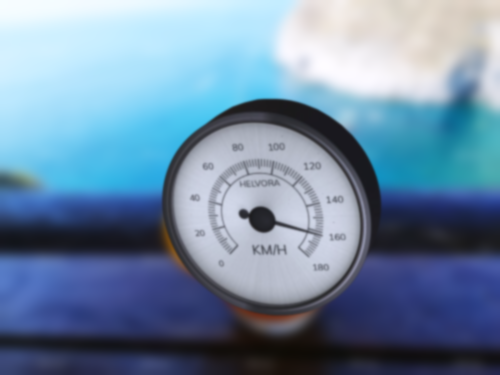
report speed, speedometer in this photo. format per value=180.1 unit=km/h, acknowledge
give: value=160 unit=km/h
